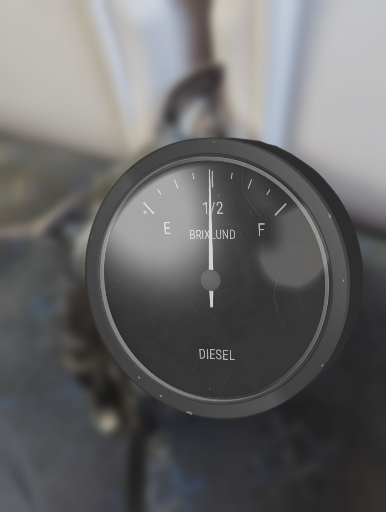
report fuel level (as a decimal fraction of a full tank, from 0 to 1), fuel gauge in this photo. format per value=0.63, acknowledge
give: value=0.5
